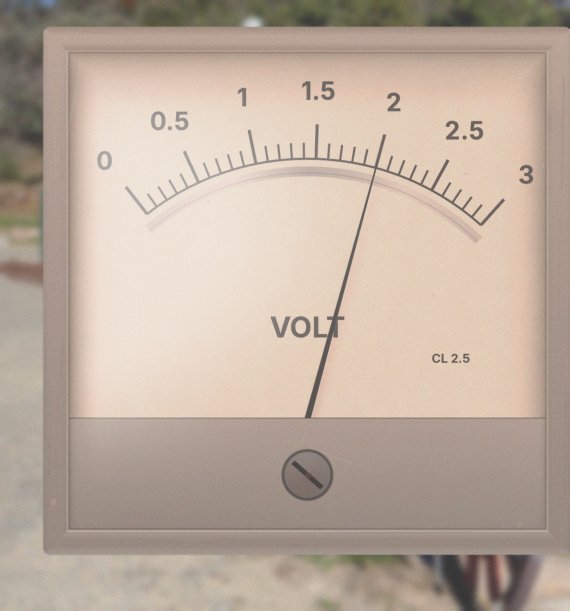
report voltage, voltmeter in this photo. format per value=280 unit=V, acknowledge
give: value=2 unit=V
